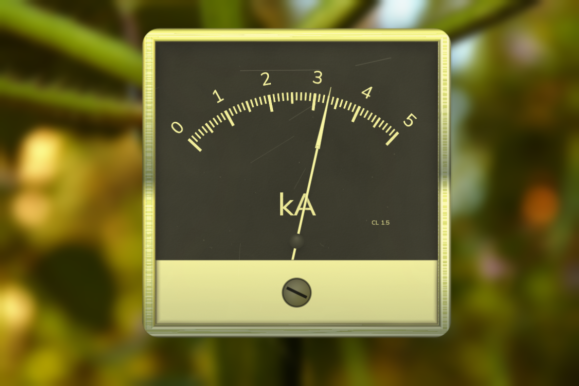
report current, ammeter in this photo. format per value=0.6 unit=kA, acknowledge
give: value=3.3 unit=kA
